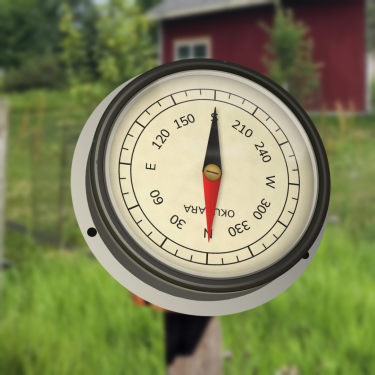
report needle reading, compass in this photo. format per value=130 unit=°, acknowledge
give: value=0 unit=°
